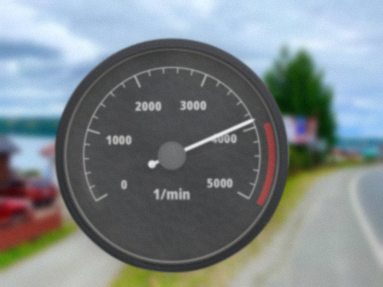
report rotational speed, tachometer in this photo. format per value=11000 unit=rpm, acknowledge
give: value=3900 unit=rpm
